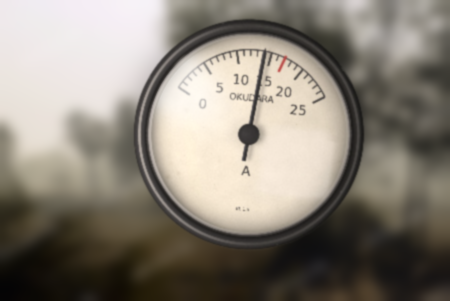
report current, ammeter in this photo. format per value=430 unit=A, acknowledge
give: value=14 unit=A
